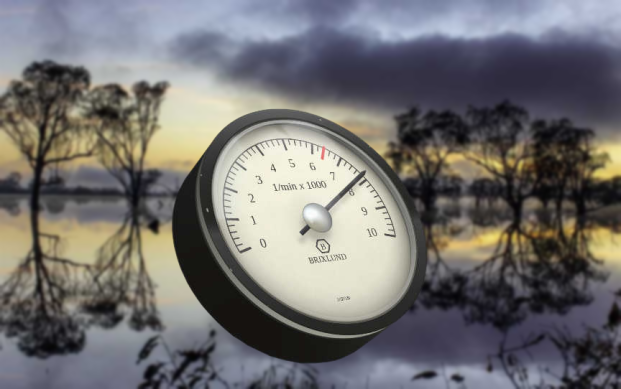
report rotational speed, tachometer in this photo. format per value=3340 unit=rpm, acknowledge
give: value=7800 unit=rpm
